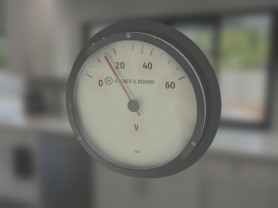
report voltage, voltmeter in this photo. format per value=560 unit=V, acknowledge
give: value=15 unit=V
